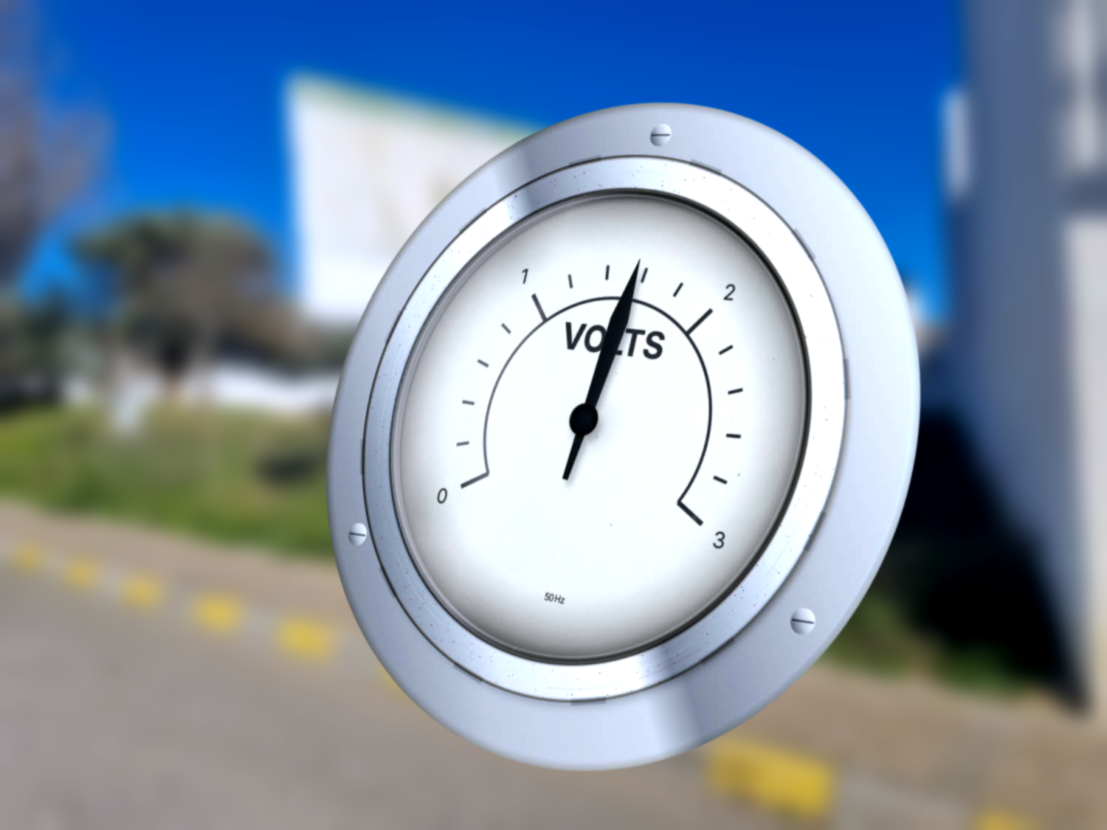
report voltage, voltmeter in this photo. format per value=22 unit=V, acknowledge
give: value=1.6 unit=V
